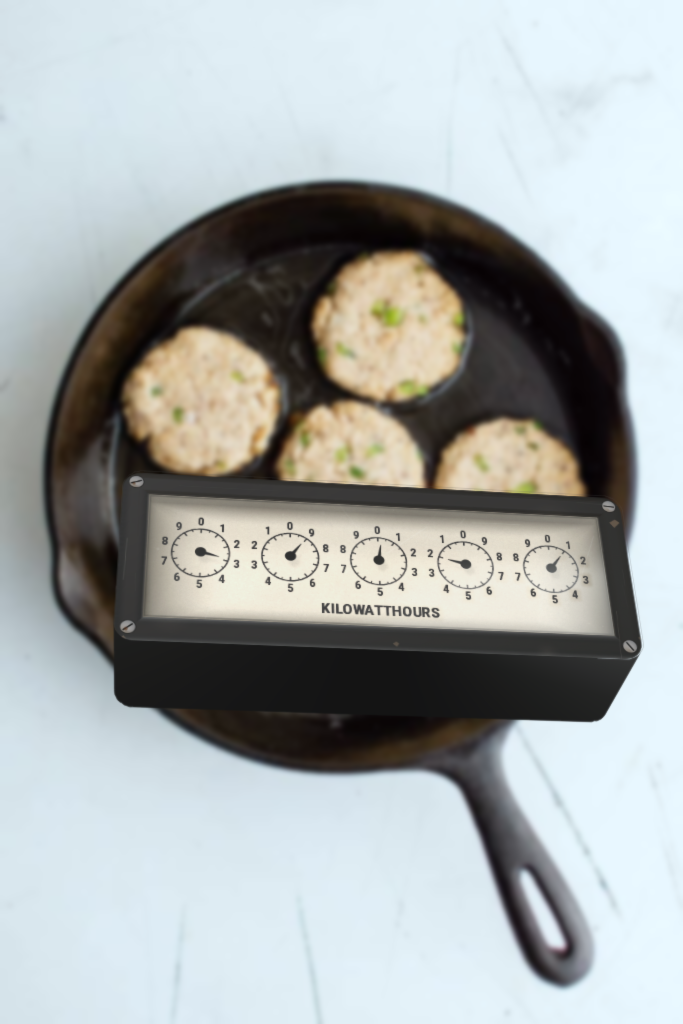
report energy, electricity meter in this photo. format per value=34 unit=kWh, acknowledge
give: value=29021 unit=kWh
